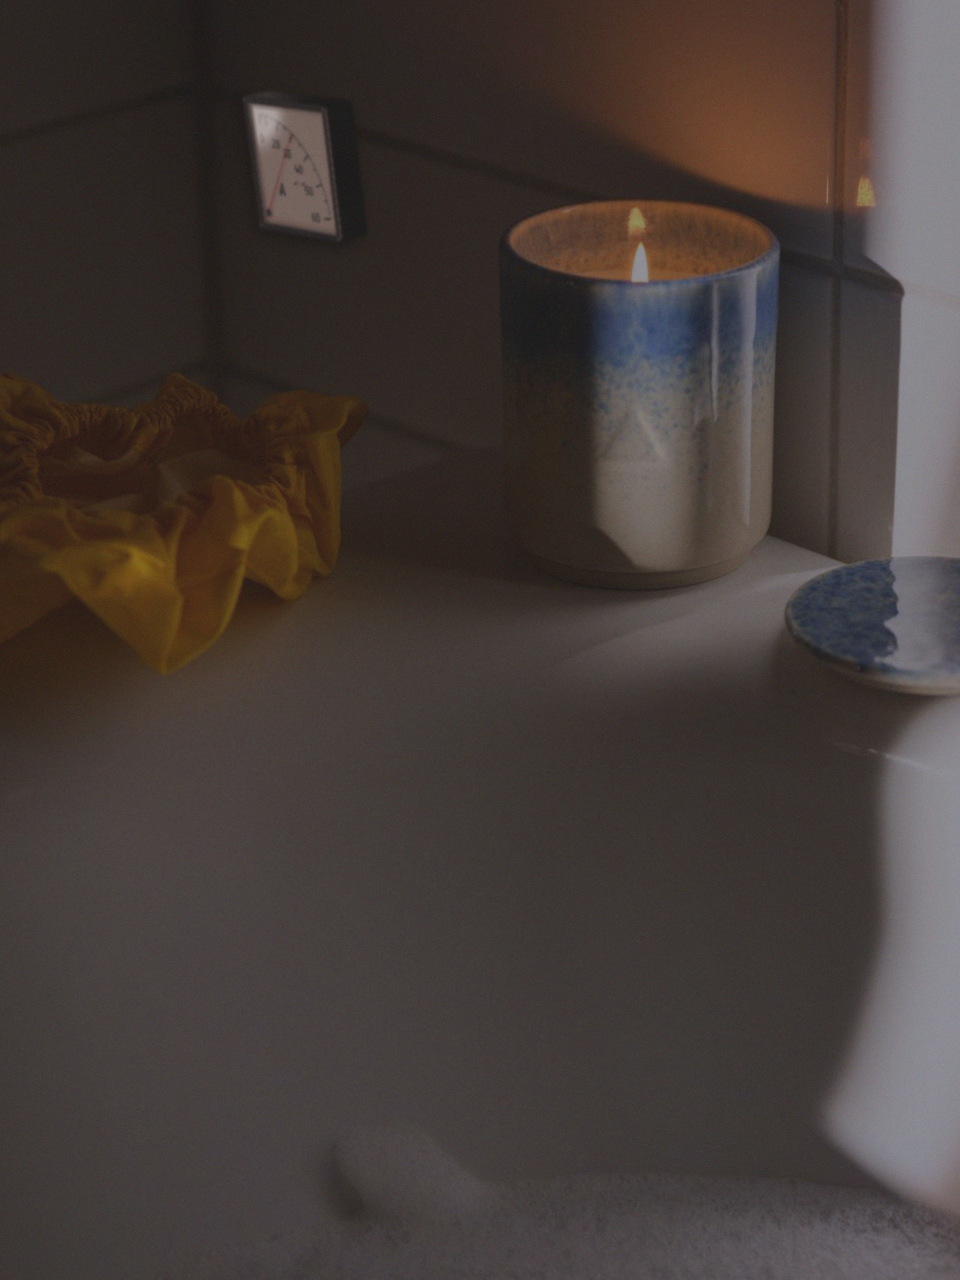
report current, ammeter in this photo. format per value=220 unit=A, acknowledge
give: value=30 unit=A
